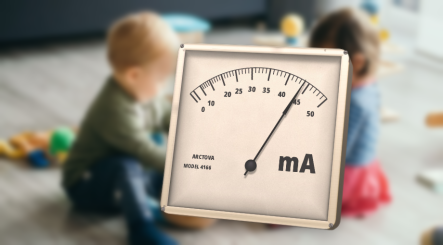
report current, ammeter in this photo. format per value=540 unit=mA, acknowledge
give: value=44 unit=mA
